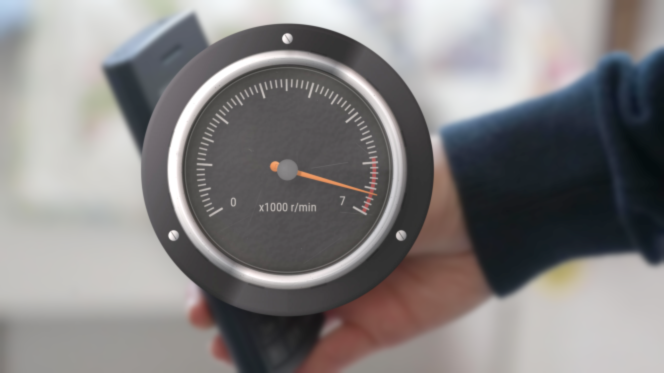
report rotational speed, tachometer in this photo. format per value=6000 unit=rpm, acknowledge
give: value=6600 unit=rpm
